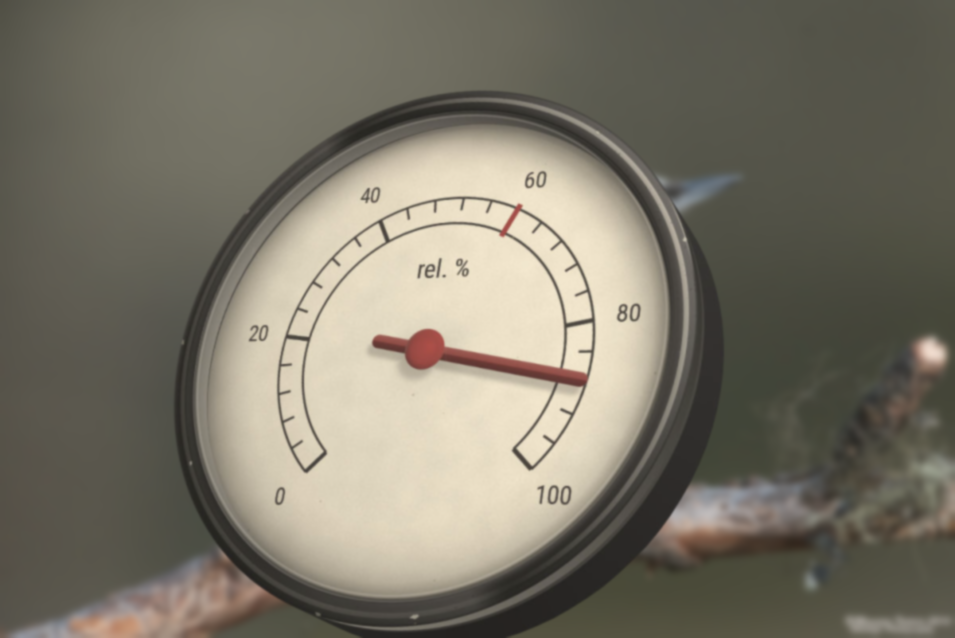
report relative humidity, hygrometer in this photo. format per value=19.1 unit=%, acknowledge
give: value=88 unit=%
